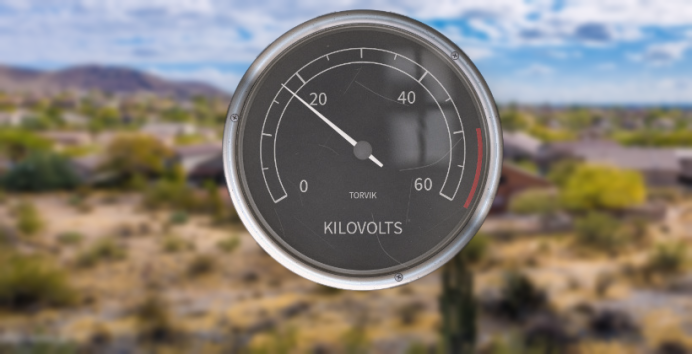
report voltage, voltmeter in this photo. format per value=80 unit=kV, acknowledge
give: value=17.5 unit=kV
